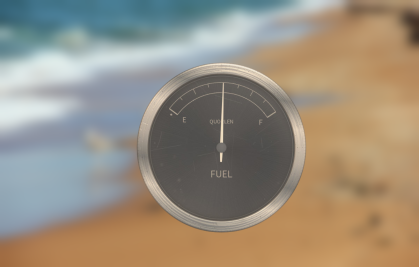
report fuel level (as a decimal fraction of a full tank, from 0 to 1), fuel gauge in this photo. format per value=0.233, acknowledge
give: value=0.5
